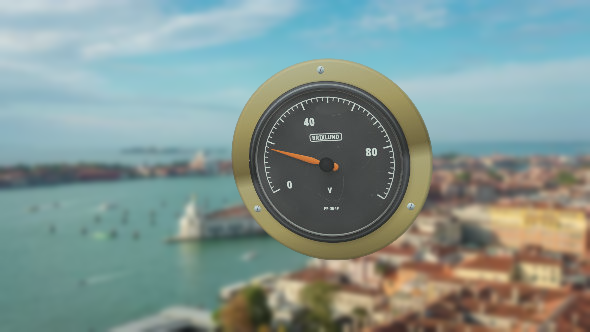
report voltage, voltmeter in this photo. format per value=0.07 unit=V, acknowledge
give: value=18 unit=V
